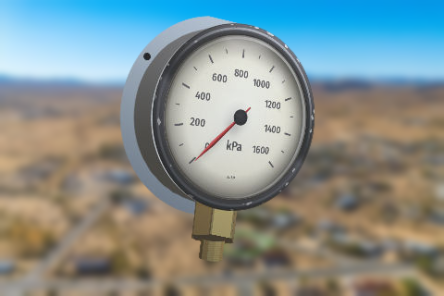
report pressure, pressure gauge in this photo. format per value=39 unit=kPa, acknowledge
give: value=0 unit=kPa
